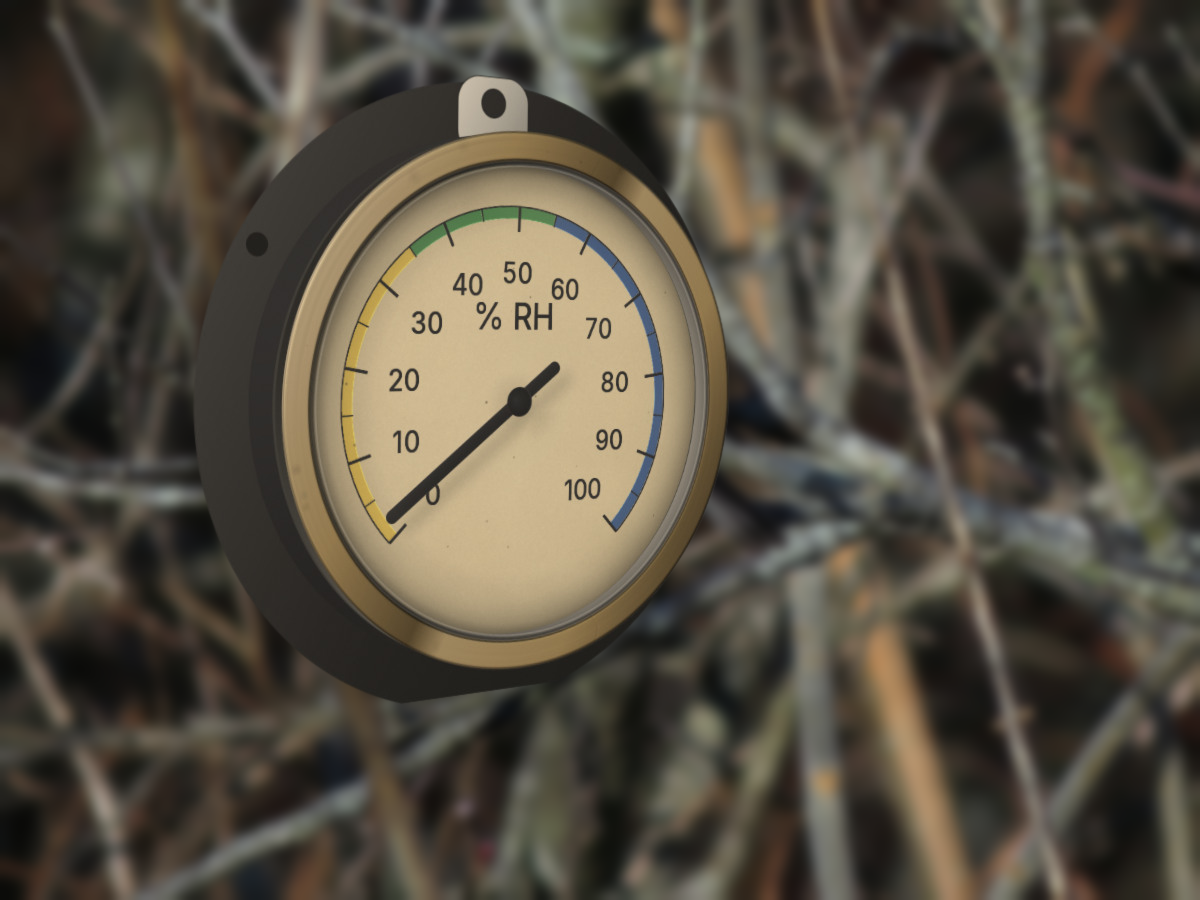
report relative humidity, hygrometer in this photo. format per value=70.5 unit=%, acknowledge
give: value=2.5 unit=%
